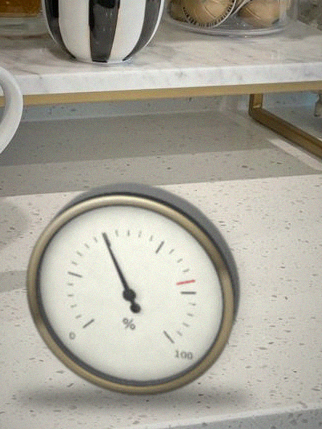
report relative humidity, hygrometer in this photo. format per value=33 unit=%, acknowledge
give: value=40 unit=%
